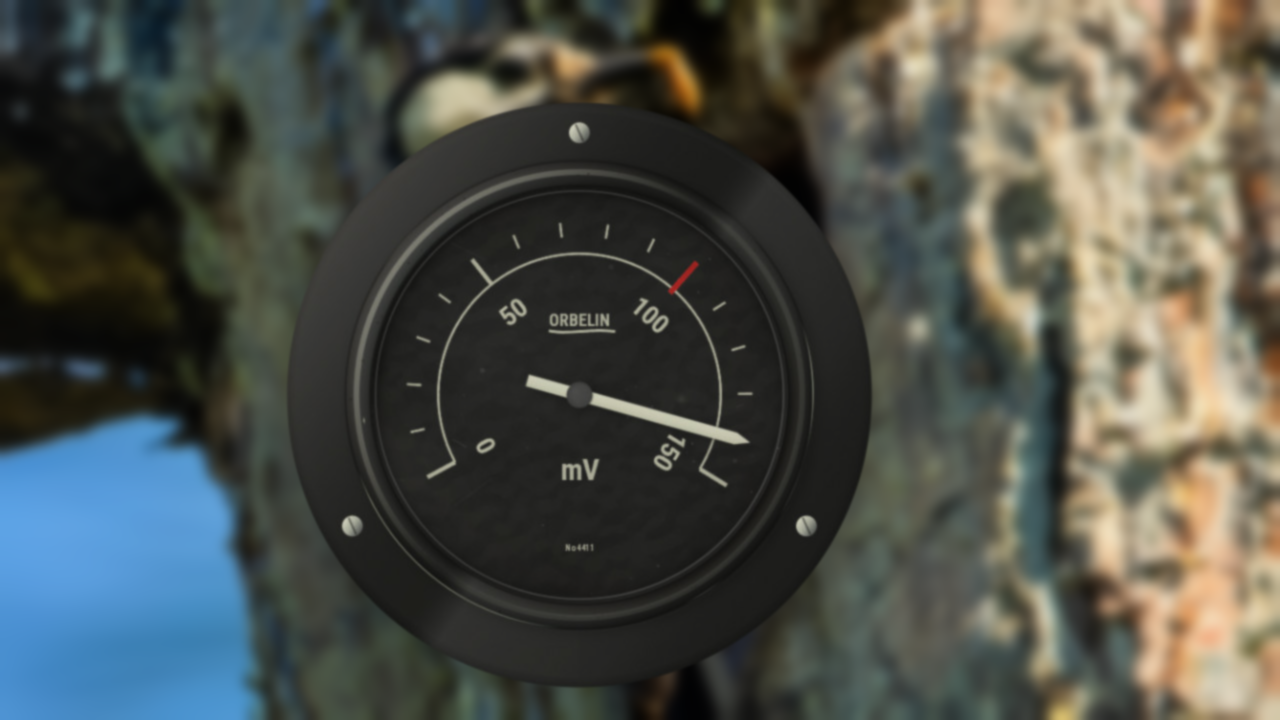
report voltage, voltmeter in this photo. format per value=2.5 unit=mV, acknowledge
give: value=140 unit=mV
